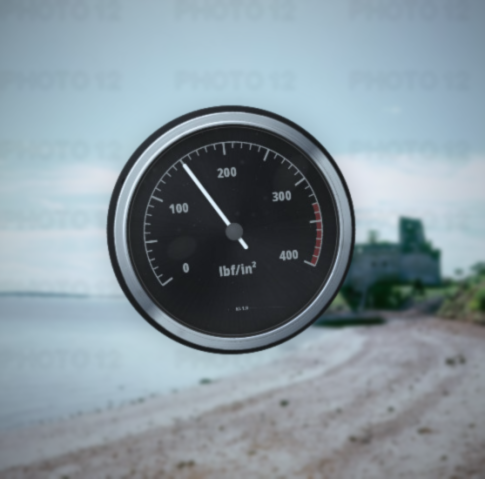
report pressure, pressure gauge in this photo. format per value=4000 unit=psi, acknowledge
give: value=150 unit=psi
